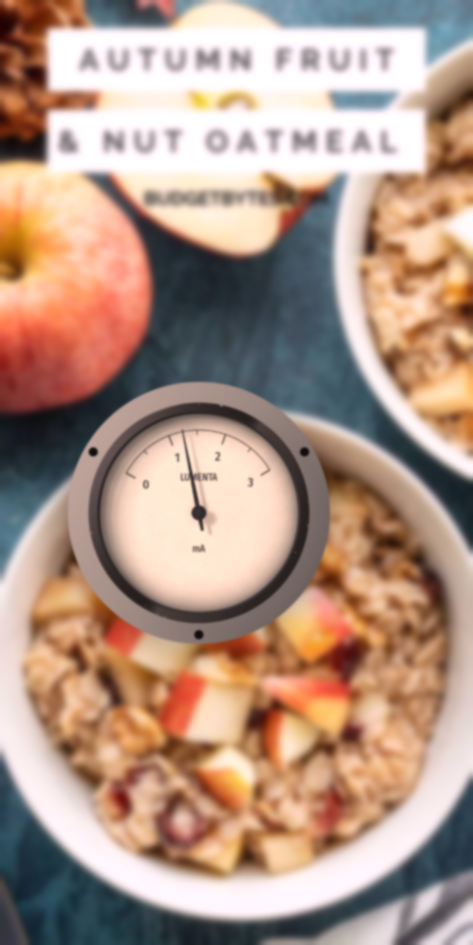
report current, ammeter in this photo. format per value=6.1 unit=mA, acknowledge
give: value=1.25 unit=mA
